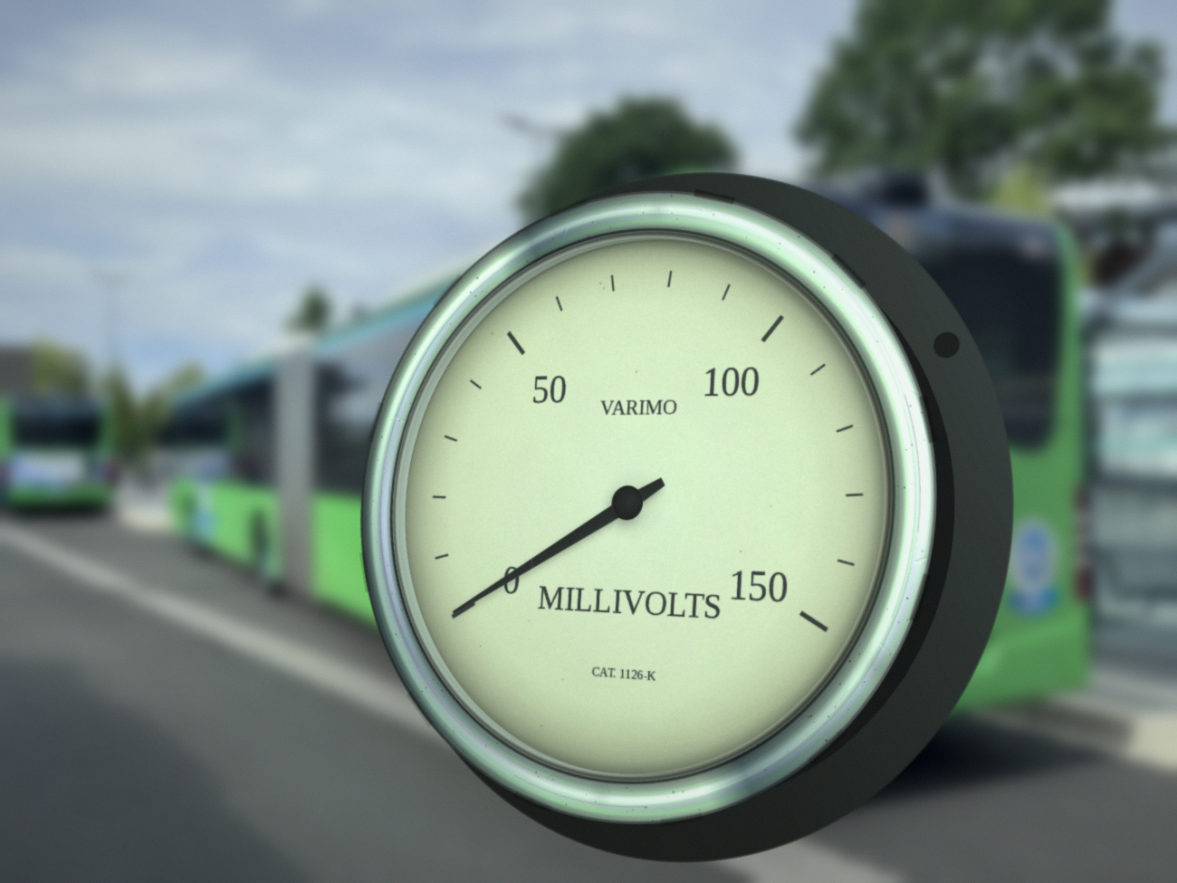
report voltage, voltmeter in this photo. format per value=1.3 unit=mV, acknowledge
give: value=0 unit=mV
